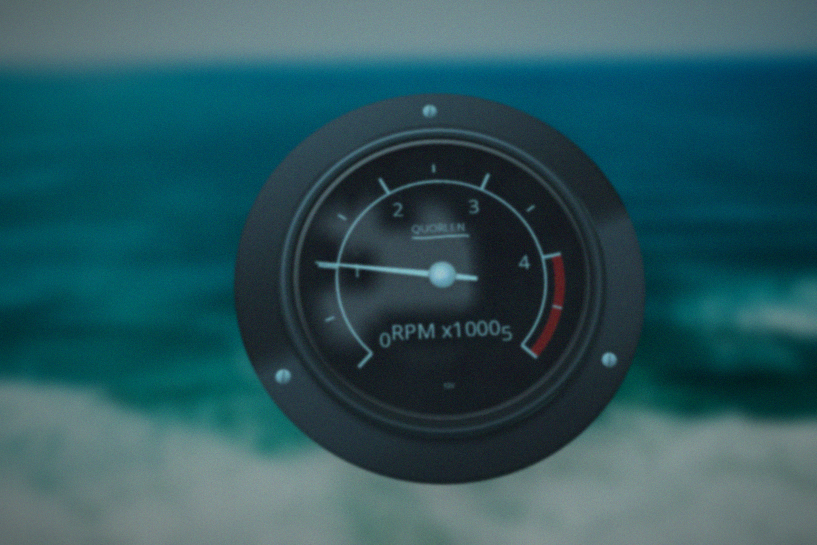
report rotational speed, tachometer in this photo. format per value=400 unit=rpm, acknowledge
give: value=1000 unit=rpm
